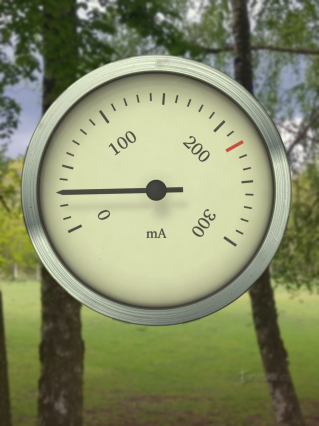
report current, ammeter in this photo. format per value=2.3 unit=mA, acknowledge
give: value=30 unit=mA
